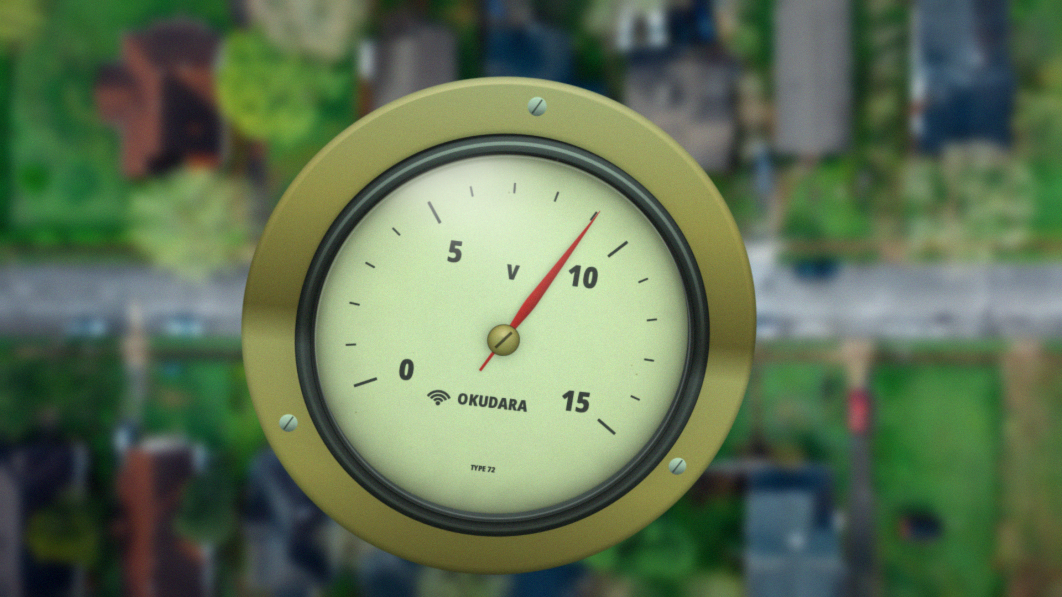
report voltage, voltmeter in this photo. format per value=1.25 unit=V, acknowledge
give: value=9 unit=V
